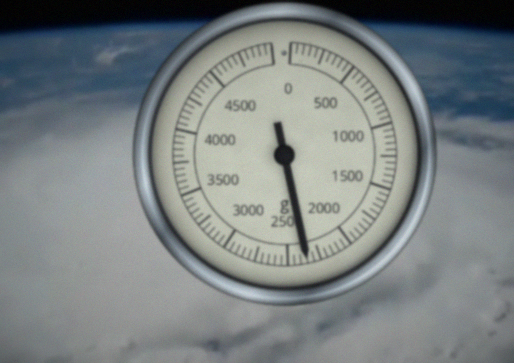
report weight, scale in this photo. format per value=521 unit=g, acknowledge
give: value=2350 unit=g
